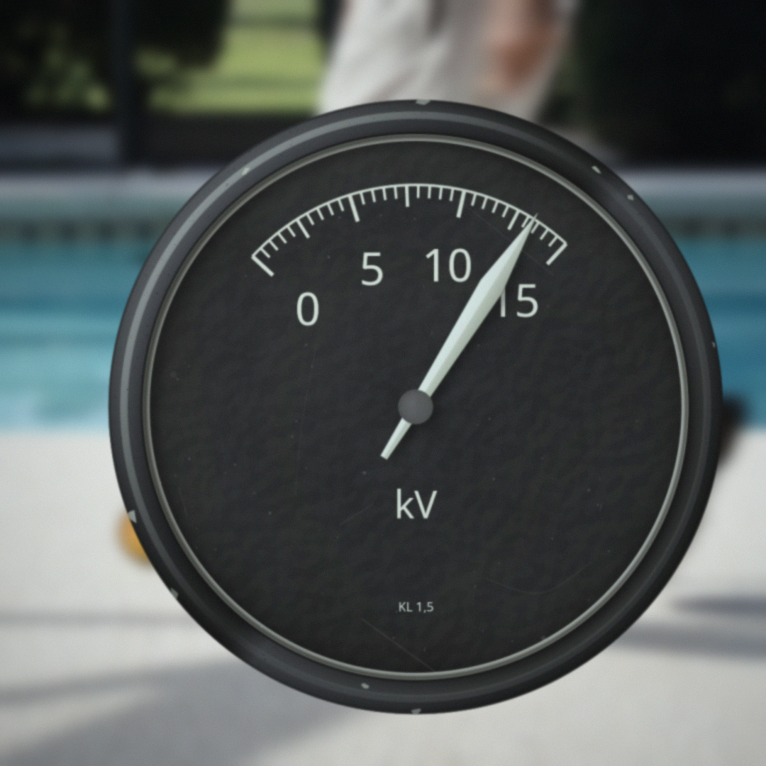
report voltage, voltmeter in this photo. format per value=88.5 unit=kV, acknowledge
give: value=13.25 unit=kV
